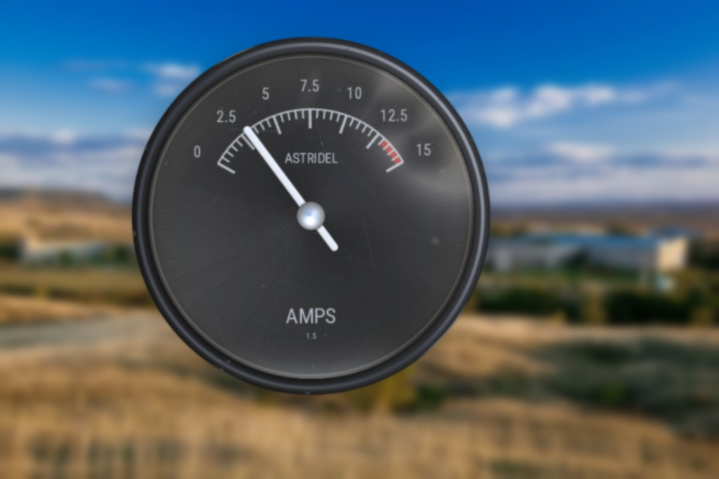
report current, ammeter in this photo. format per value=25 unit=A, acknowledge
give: value=3 unit=A
